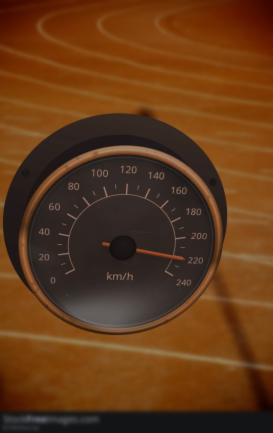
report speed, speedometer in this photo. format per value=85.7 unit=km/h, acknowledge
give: value=220 unit=km/h
